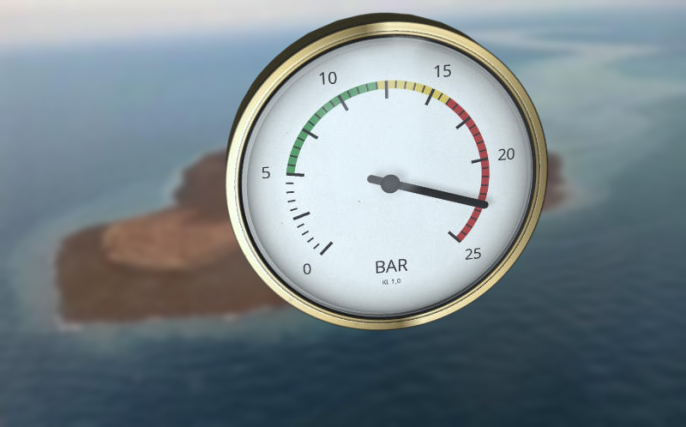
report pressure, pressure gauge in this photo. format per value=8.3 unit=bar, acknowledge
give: value=22.5 unit=bar
